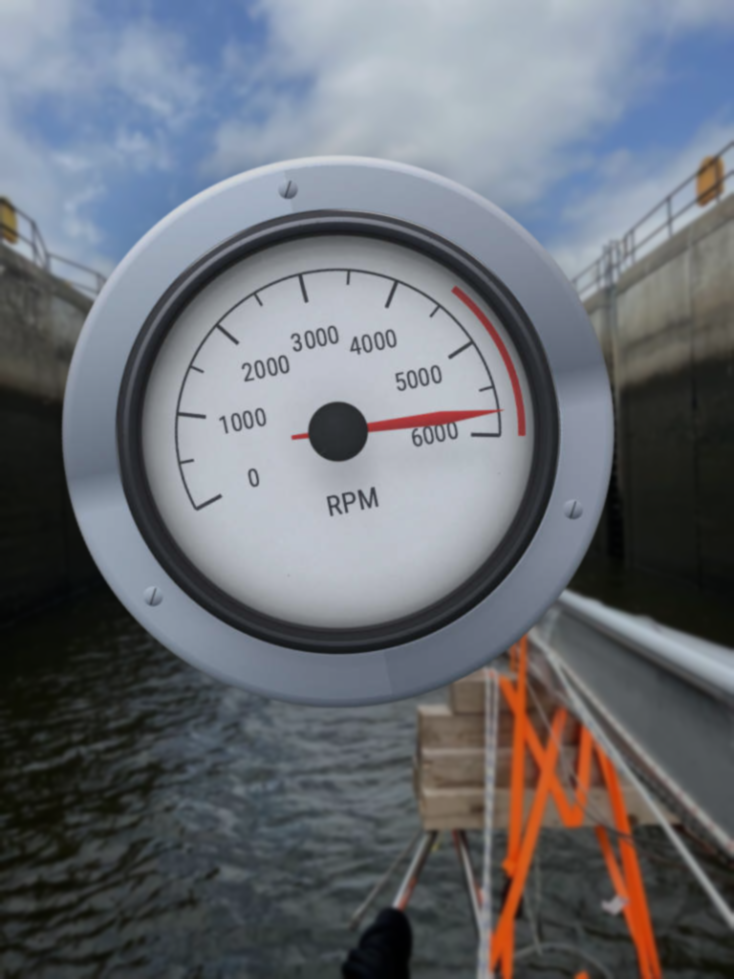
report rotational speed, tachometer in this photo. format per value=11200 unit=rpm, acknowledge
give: value=5750 unit=rpm
